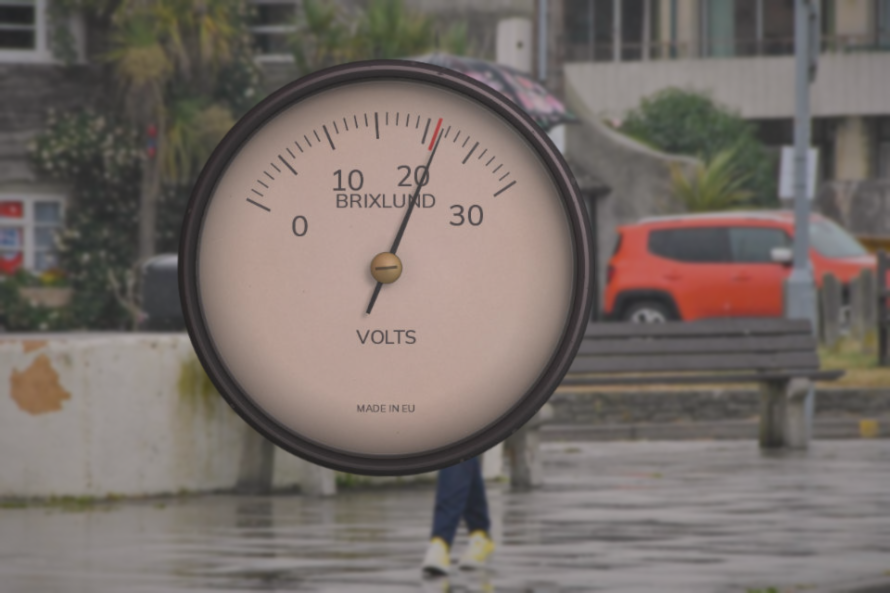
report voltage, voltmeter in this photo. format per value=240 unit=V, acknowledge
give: value=21.5 unit=V
